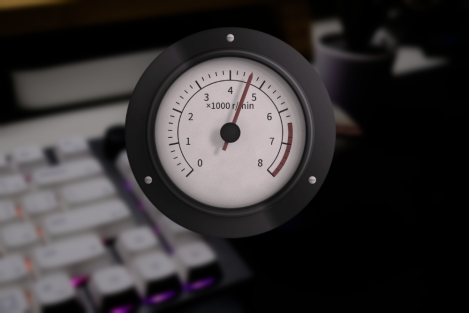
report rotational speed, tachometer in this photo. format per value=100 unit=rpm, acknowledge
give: value=4600 unit=rpm
